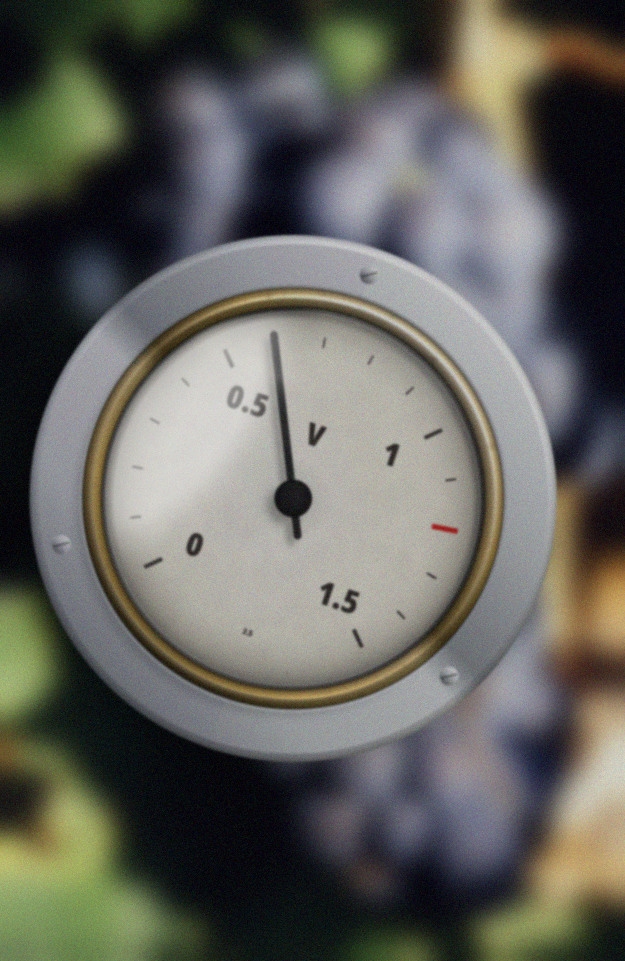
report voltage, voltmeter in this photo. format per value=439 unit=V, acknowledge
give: value=0.6 unit=V
